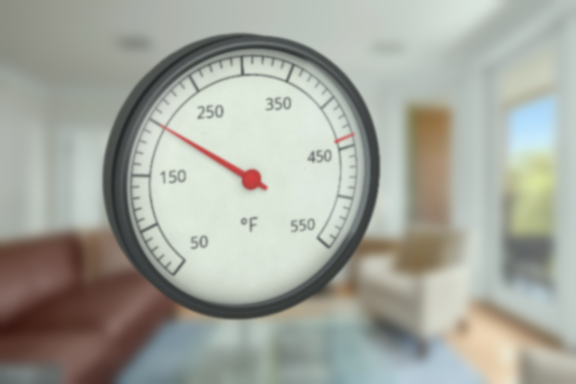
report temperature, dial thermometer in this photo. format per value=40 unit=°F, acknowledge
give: value=200 unit=°F
